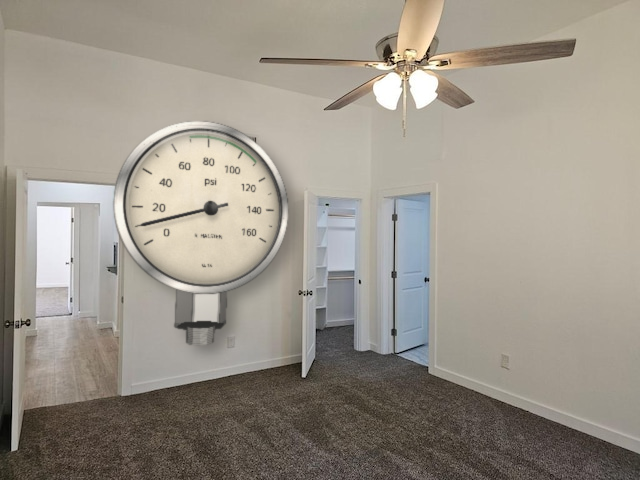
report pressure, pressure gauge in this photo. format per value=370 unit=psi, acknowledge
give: value=10 unit=psi
